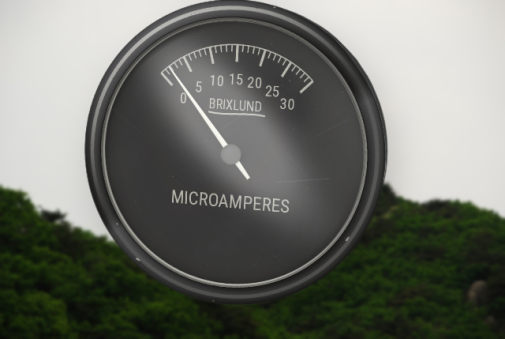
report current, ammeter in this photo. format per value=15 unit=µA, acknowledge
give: value=2 unit=µA
